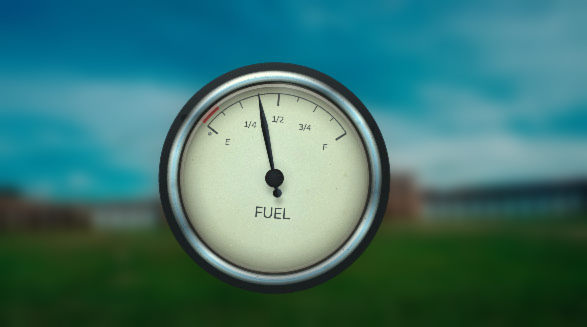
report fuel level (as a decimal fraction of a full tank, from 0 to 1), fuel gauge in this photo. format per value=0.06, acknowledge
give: value=0.375
